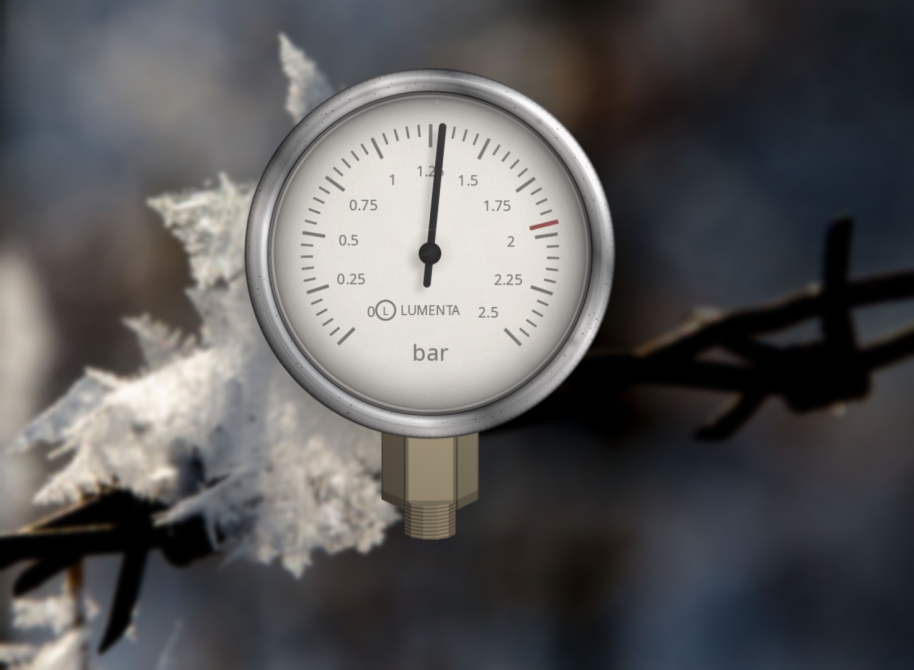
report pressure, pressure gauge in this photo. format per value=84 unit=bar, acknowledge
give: value=1.3 unit=bar
